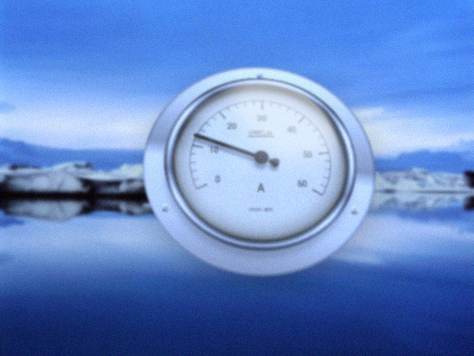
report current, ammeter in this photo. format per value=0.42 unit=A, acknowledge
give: value=12 unit=A
